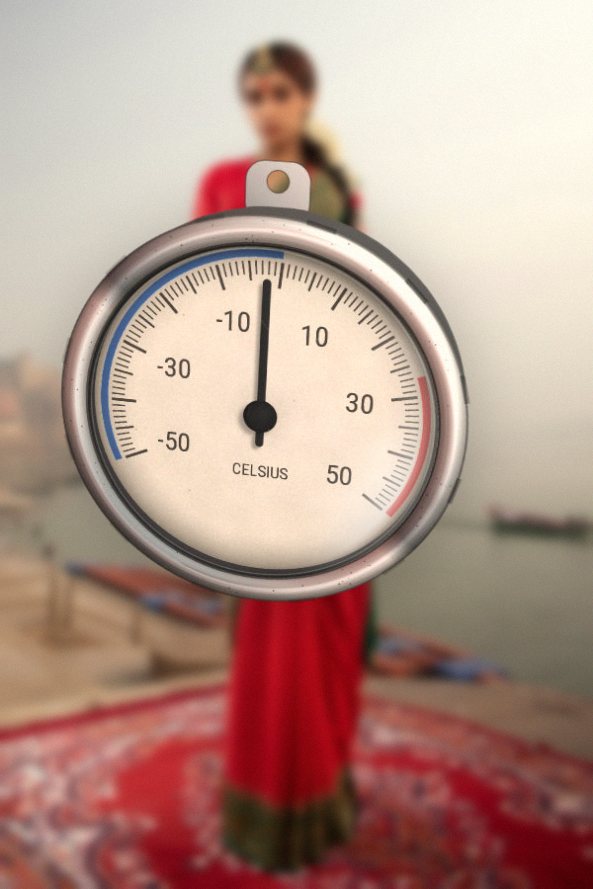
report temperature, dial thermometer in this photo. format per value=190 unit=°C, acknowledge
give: value=-2 unit=°C
